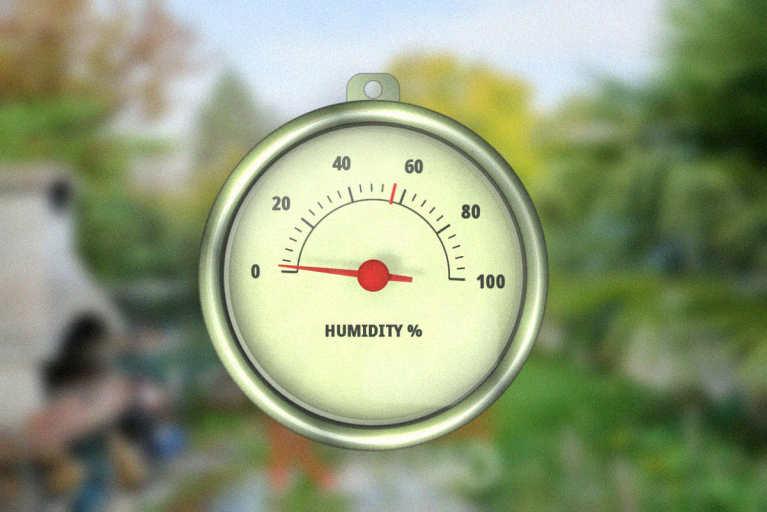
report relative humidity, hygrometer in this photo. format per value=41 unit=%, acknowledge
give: value=2 unit=%
